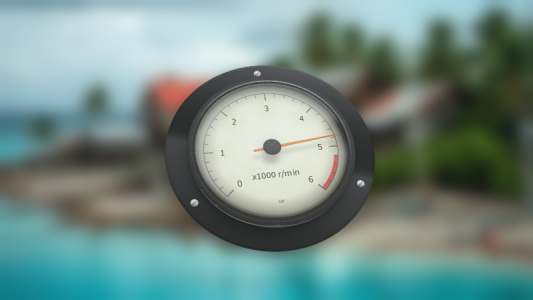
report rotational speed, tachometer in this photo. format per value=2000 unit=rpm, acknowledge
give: value=4800 unit=rpm
